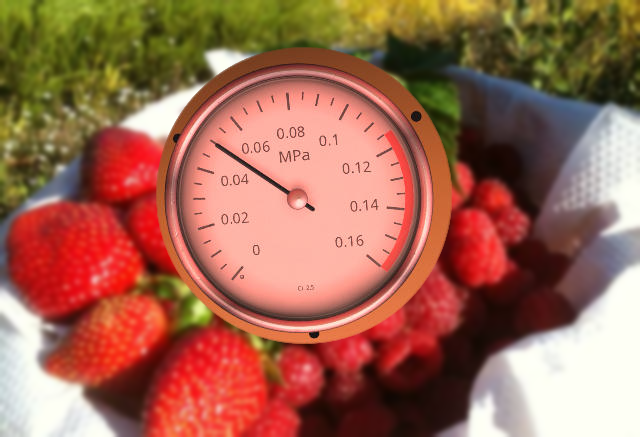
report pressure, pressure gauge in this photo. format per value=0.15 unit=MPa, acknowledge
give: value=0.05 unit=MPa
